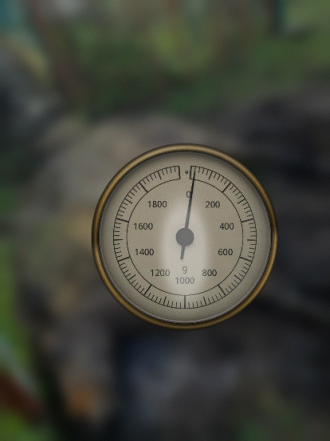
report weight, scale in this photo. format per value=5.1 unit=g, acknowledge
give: value=20 unit=g
